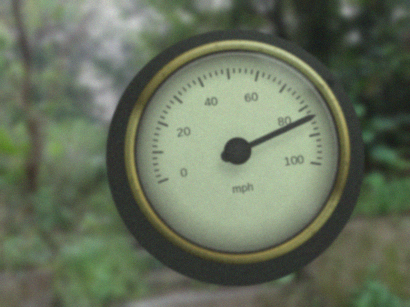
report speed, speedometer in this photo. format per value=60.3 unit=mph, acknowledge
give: value=84 unit=mph
